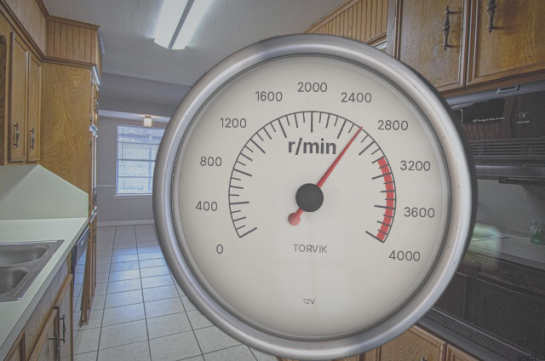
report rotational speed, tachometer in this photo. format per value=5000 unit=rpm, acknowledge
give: value=2600 unit=rpm
